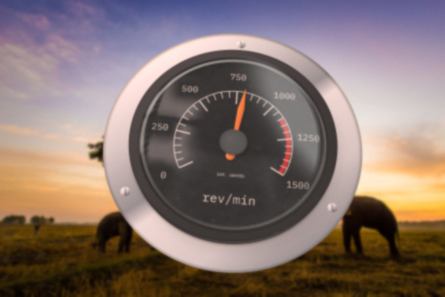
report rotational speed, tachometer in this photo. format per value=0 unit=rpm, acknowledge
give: value=800 unit=rpm
